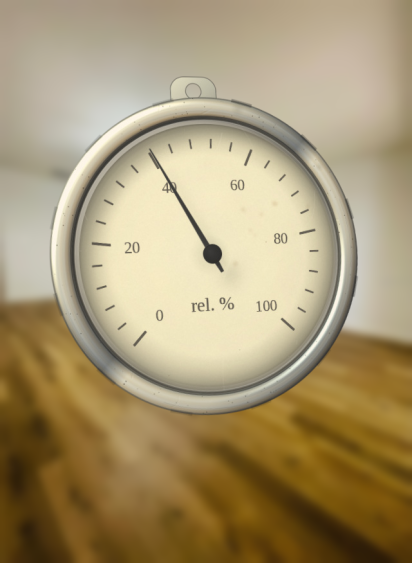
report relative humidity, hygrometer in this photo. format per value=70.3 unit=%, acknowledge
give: value=40 unit=%
